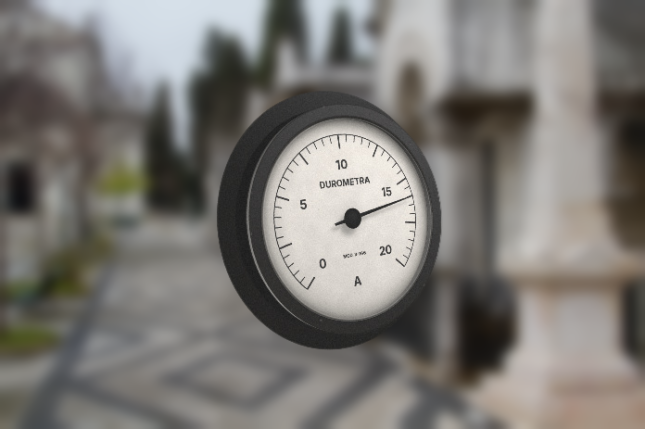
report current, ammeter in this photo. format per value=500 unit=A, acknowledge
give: value=16 unit=A
